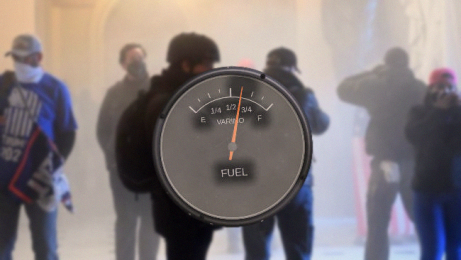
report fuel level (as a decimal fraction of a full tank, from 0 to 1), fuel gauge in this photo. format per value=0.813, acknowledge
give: value=0.625
